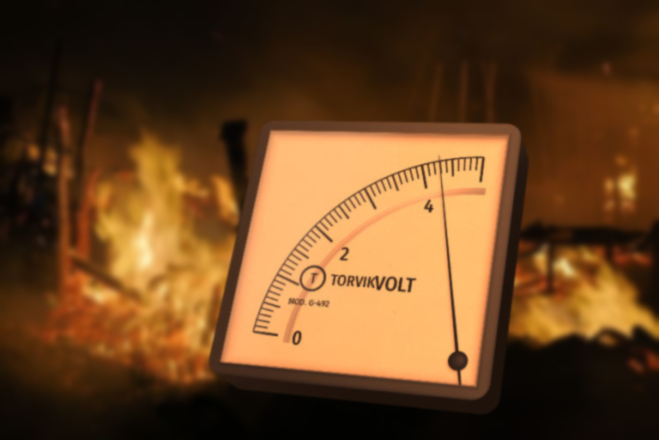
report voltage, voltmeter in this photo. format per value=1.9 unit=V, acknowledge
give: value=4.3 unit=V
